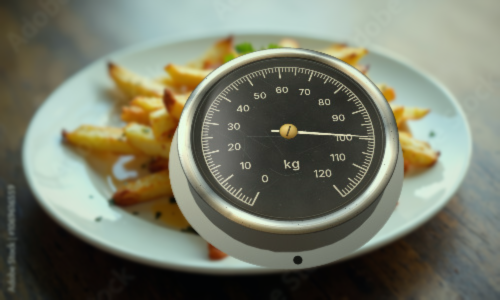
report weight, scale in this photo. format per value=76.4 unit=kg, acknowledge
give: value=100 unit=kg
